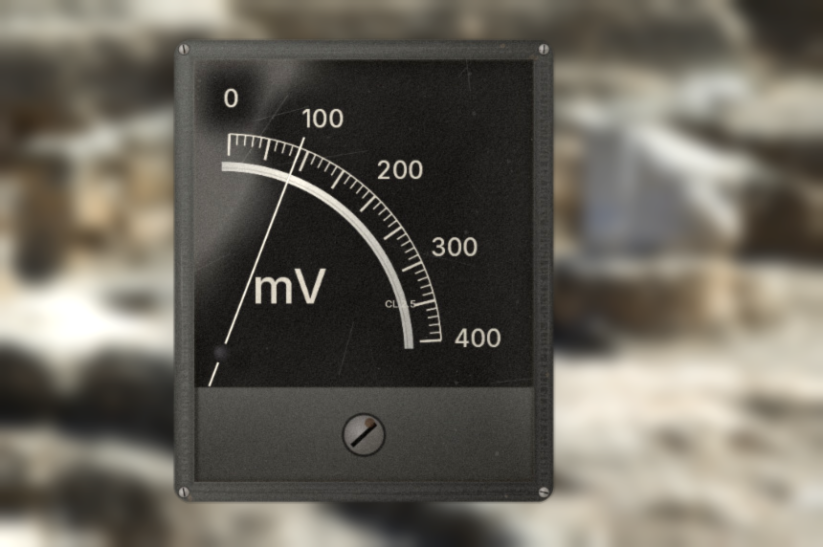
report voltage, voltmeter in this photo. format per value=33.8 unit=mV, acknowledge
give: value=90 unit=mV
